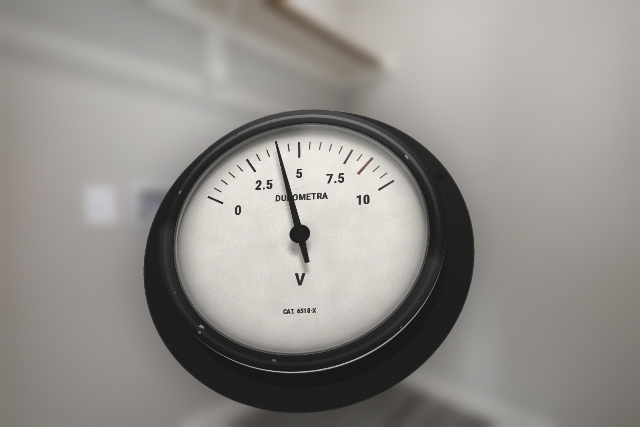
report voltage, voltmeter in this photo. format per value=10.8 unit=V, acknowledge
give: value=4 unit=V
